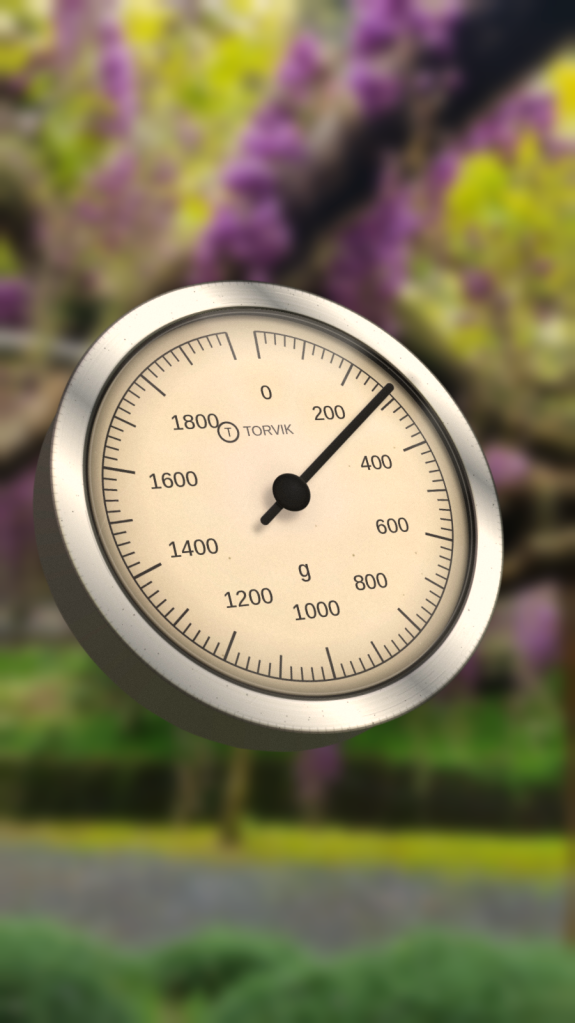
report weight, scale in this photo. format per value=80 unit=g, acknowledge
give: value=280 unit=g
